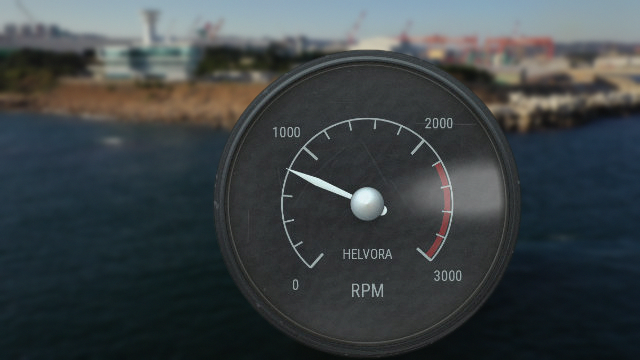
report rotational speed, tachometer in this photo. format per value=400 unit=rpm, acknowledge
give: value=800 unit=rpm
